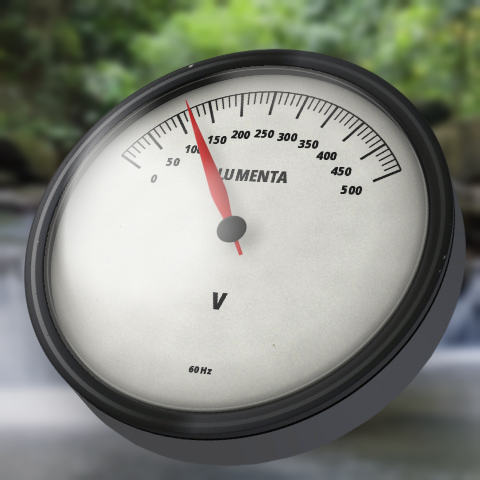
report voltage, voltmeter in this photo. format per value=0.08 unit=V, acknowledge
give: value=120 unit=V
